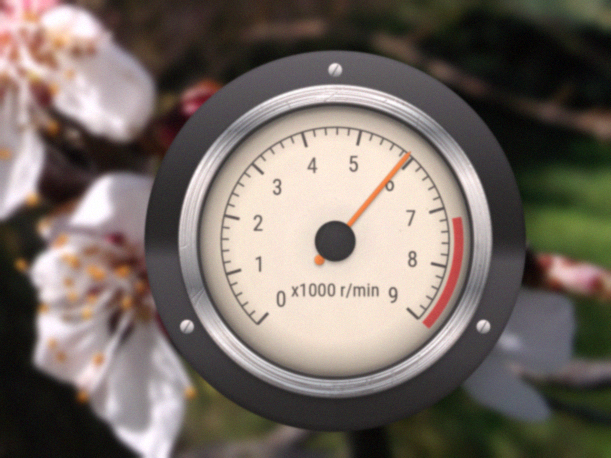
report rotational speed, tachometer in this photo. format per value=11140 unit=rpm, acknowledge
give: value=5900 unit=rpm
